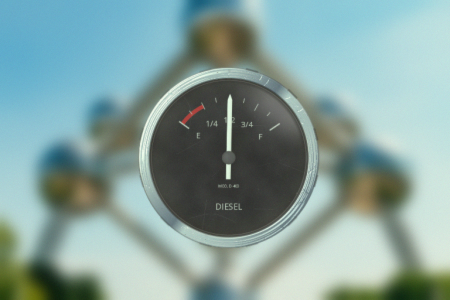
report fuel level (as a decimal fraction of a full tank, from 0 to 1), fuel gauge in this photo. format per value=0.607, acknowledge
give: value=0.5
